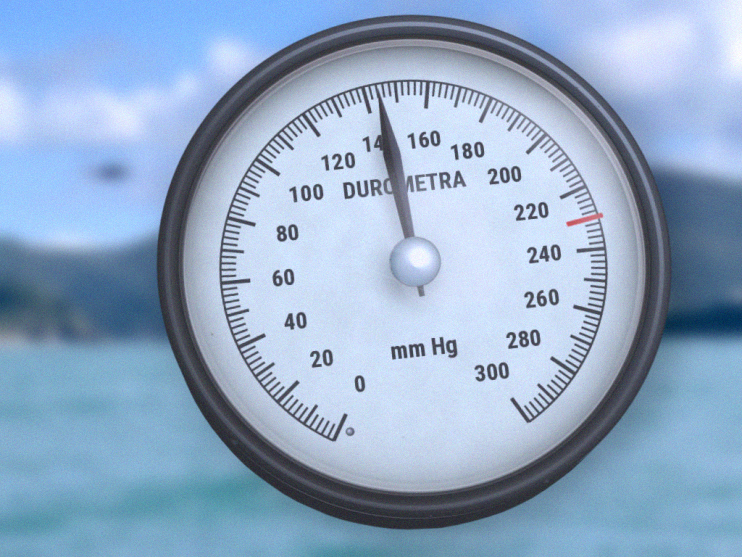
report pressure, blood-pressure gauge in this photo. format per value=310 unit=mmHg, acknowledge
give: value=144 unit=mmHg
